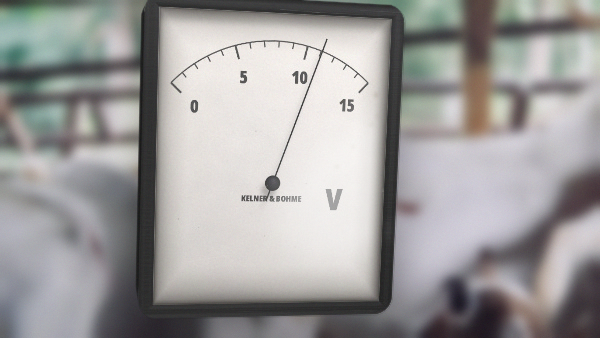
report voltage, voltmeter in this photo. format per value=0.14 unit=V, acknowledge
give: value=11 unit=V
